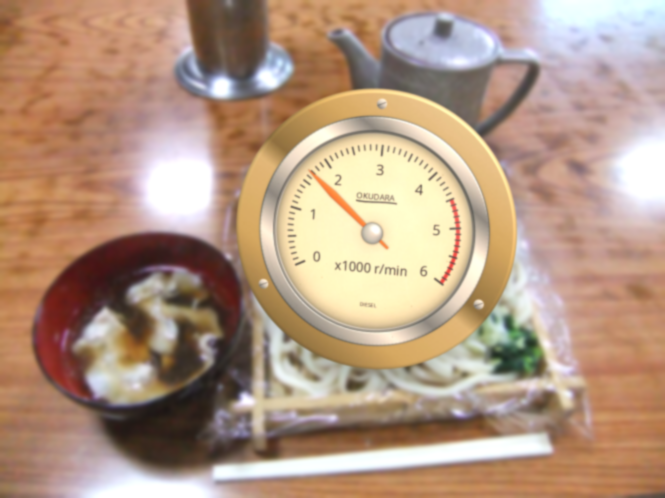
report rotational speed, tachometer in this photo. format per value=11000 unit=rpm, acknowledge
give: value=1700 unit=rpm
